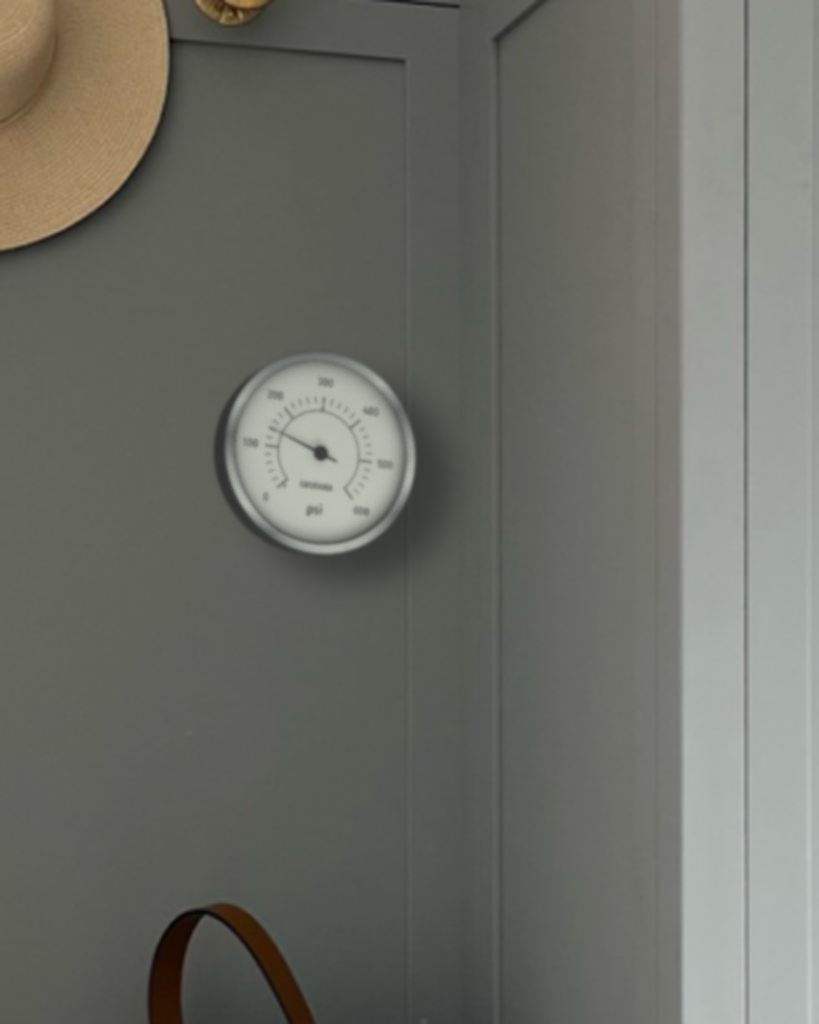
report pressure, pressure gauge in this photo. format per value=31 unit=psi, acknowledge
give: value=140 unit=psi
